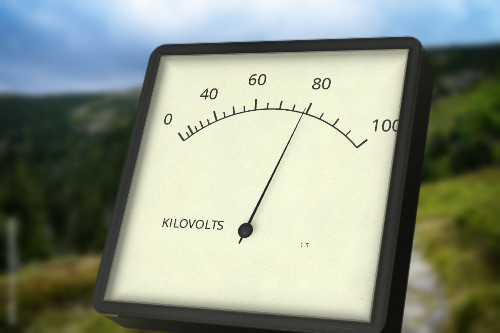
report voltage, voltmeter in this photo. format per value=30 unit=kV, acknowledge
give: value=80 unit=kV
